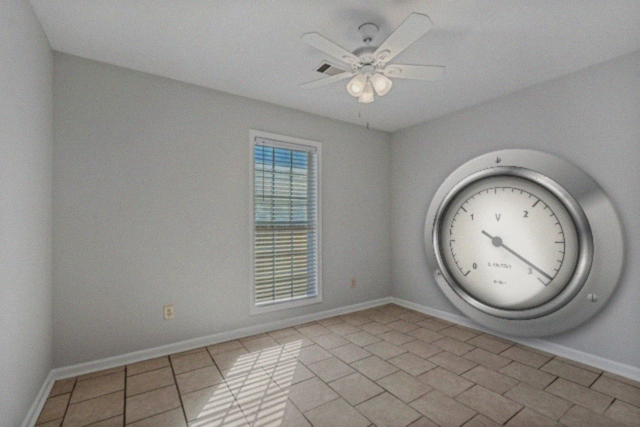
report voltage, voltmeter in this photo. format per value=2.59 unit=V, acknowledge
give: value=2.9 unit=V
